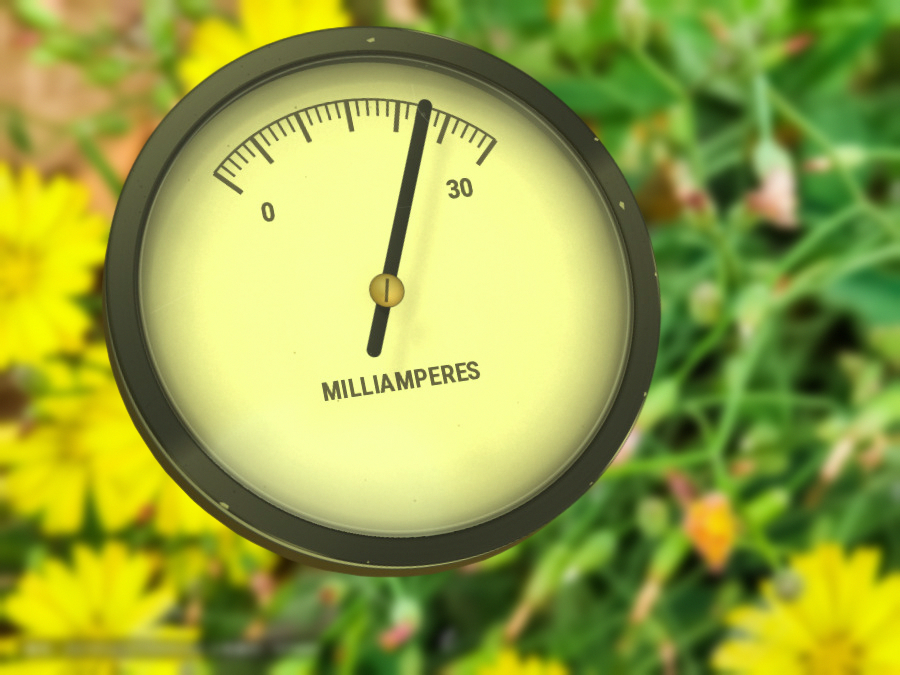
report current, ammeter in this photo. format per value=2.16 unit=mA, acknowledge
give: value=22.5 unit=mA
